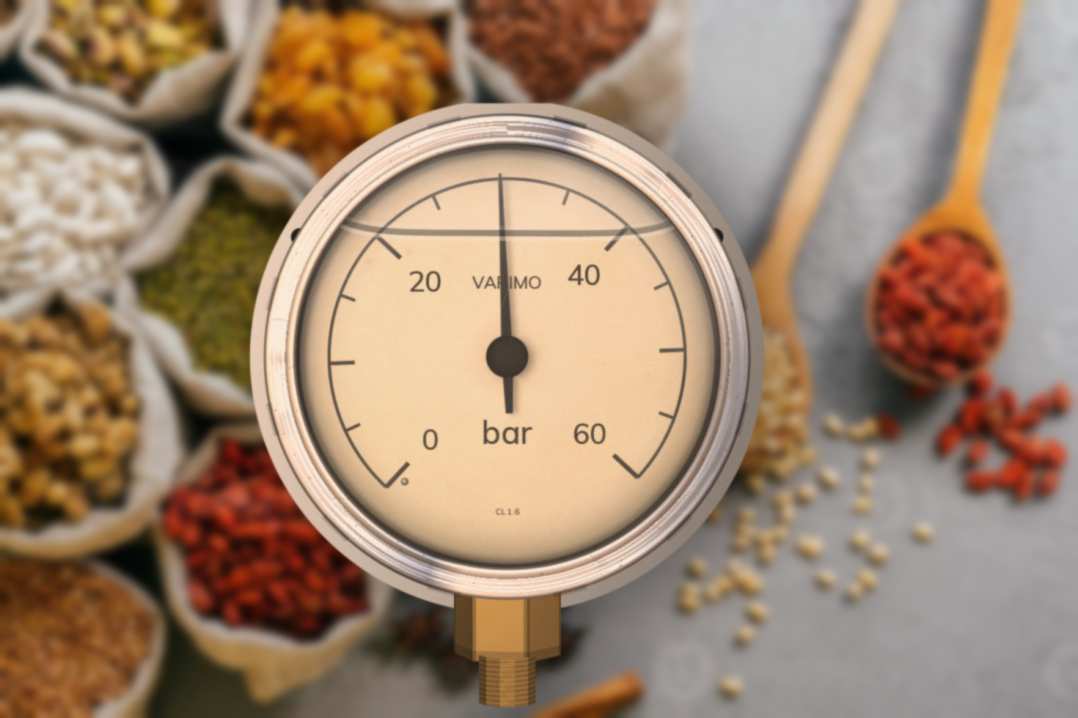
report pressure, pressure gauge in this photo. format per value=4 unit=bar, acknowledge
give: value=30 unit=bar
